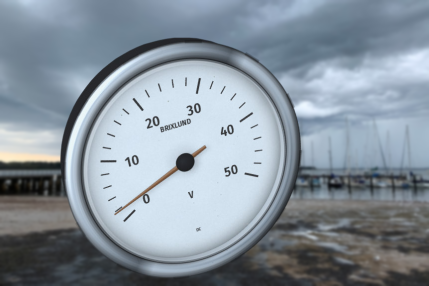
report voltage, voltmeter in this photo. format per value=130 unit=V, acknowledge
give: value=2 unit=V
